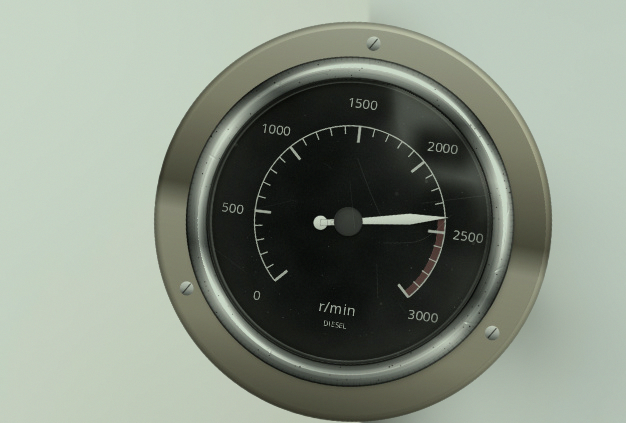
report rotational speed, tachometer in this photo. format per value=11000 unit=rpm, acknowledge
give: value=2400 unit=rpm
